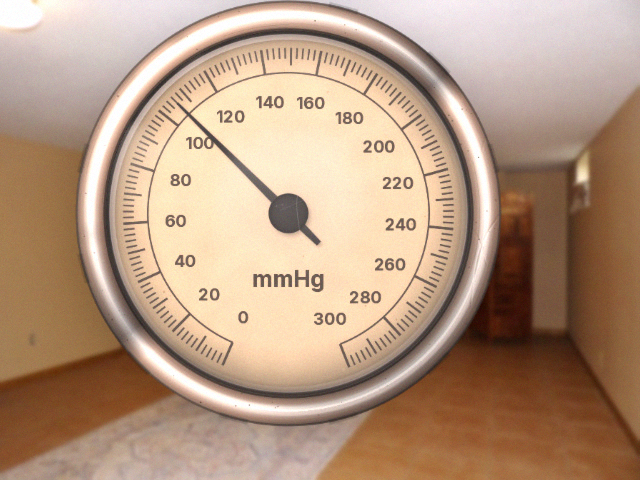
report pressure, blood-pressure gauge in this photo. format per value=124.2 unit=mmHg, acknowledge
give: value=106 unit=mmHg
